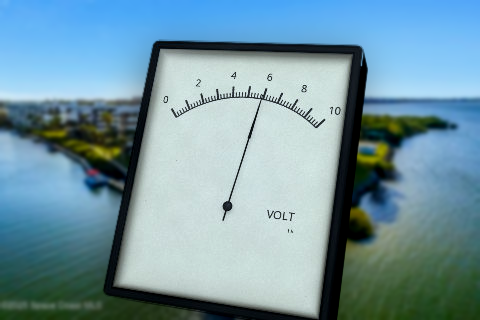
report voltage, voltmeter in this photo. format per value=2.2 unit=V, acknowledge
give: value=6 unit=V
